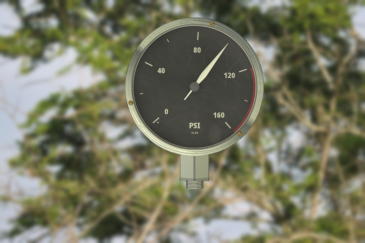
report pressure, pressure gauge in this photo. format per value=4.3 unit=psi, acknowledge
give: value=100 unit=psi
